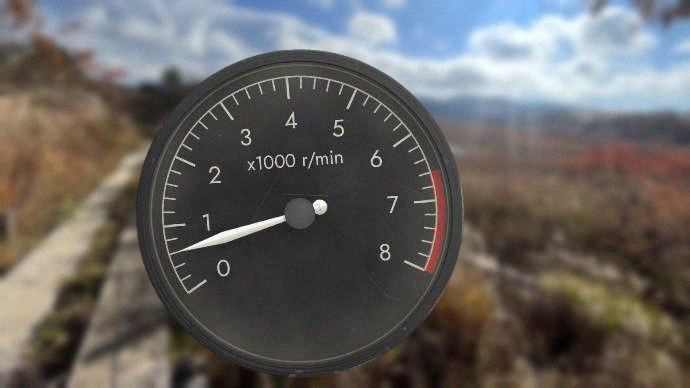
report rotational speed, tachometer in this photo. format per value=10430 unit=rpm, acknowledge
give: value=600 unit=rpm
